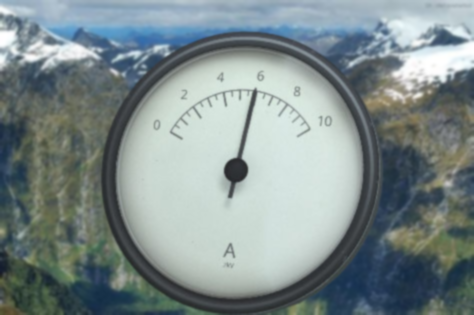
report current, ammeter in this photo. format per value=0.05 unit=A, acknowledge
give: value=6 unit=A
